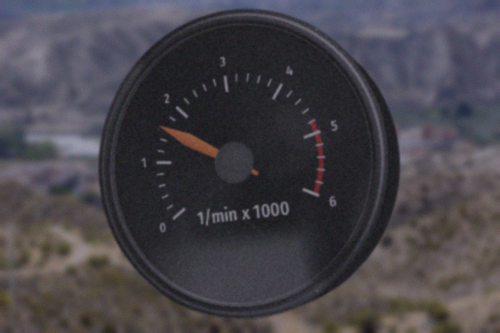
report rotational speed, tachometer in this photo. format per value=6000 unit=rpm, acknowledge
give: value=1600 unit=rpm
